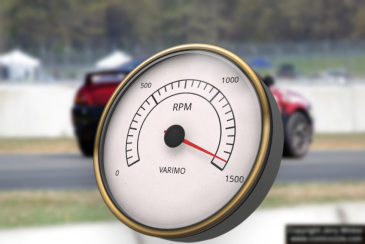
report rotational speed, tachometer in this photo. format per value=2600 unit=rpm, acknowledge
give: value=1450 unit=rpm
